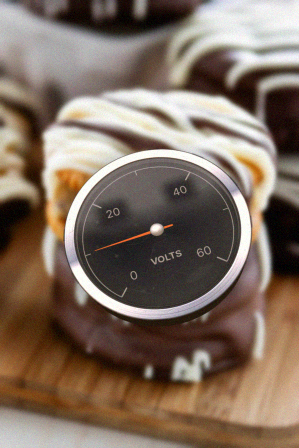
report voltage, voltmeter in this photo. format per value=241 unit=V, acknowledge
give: value=10 unit=V
